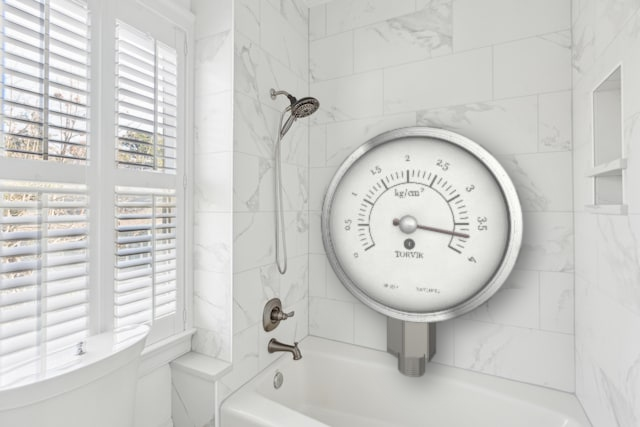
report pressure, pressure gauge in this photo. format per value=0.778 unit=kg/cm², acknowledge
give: value=3.7 unit=kg/cm²
